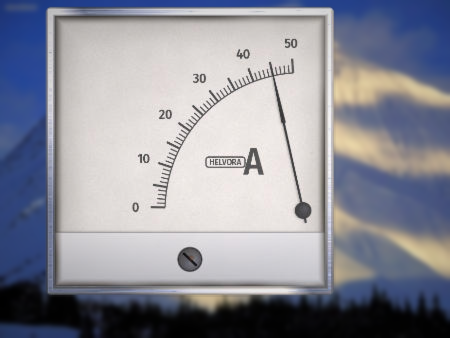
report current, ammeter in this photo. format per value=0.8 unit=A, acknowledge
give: value=45 unit=A
